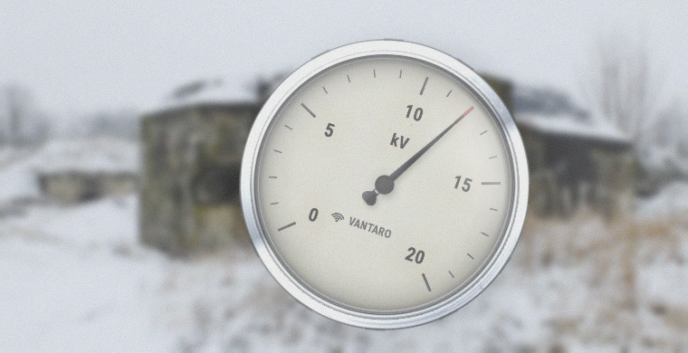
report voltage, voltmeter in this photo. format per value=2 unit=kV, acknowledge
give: value=12 unit=kV
